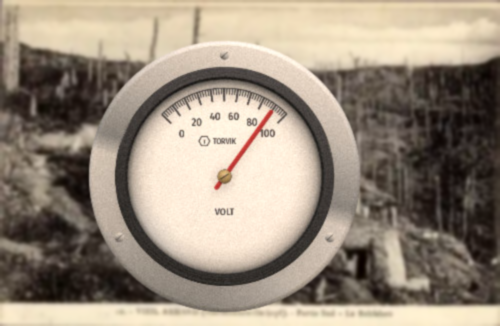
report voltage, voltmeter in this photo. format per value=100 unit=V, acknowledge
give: value=90 unit=V
